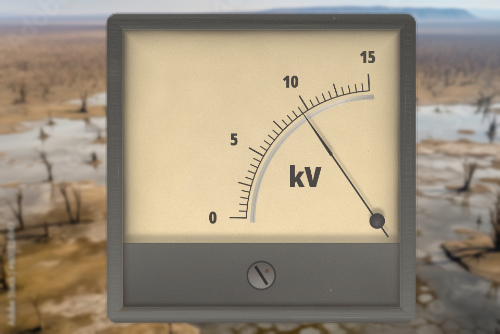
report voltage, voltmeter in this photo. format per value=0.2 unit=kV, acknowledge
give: value=9.5 unit=kV
